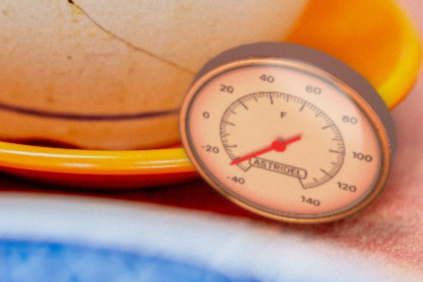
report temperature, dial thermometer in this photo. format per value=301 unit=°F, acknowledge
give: value=-30 unit=°F
